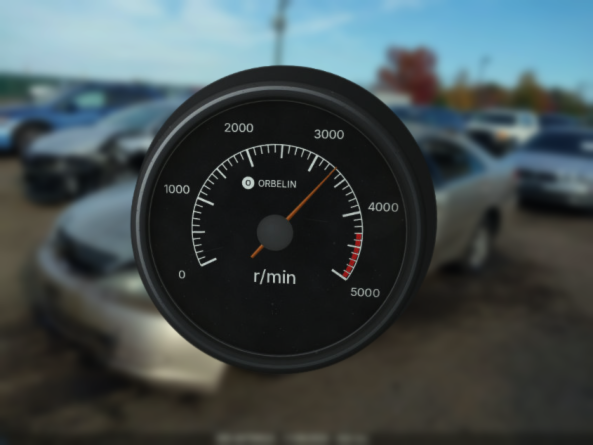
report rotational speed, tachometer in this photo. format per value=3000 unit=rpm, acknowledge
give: value=3300 unit=rpm
